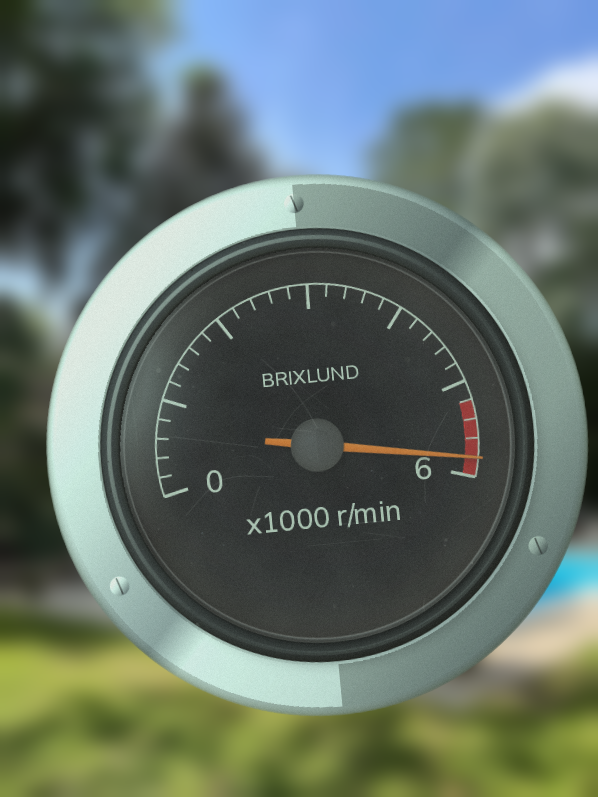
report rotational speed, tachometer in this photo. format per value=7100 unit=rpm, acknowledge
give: value=5800 unit=rpm
